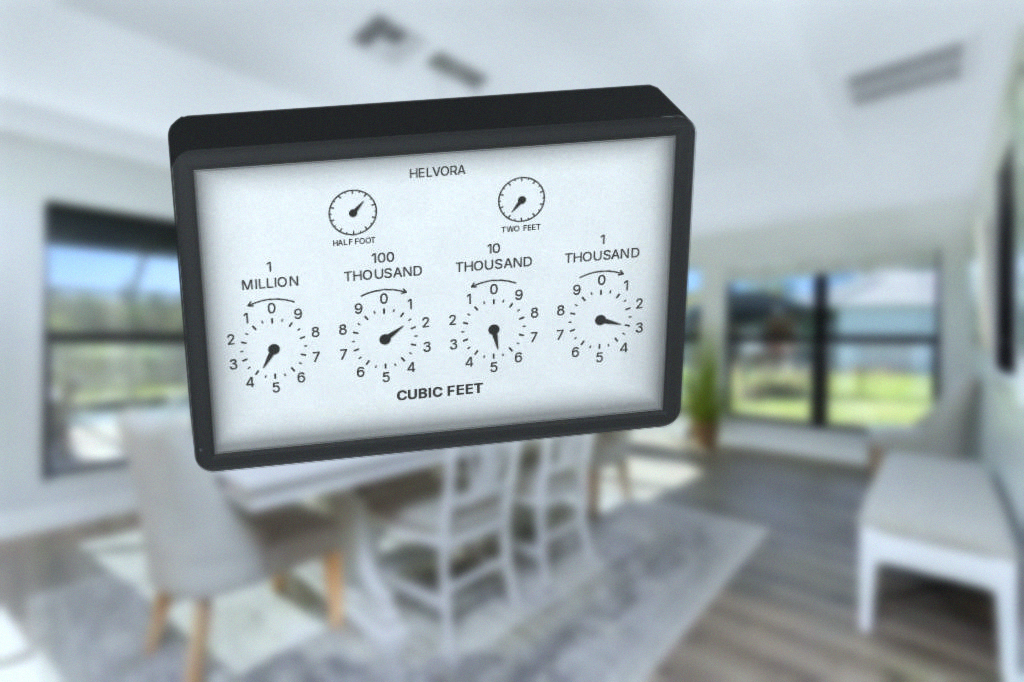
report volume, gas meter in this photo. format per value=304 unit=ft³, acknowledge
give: value=415300 unit=ft³
